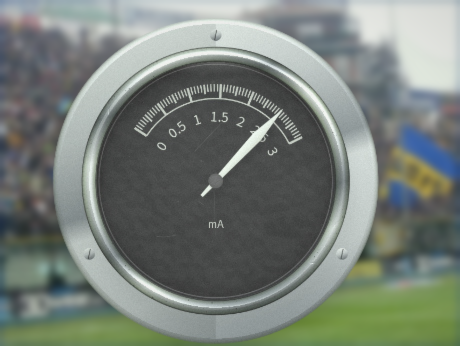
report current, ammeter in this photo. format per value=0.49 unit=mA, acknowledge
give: value=2.5 unit=mA
